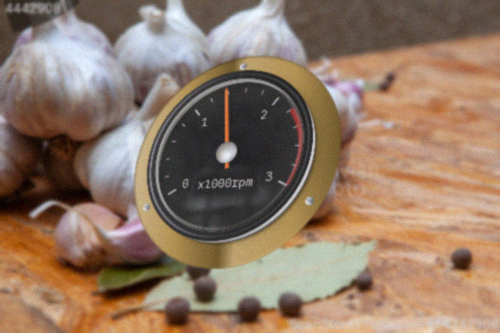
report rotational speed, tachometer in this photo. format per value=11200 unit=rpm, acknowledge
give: value=1400 unit=rpm
